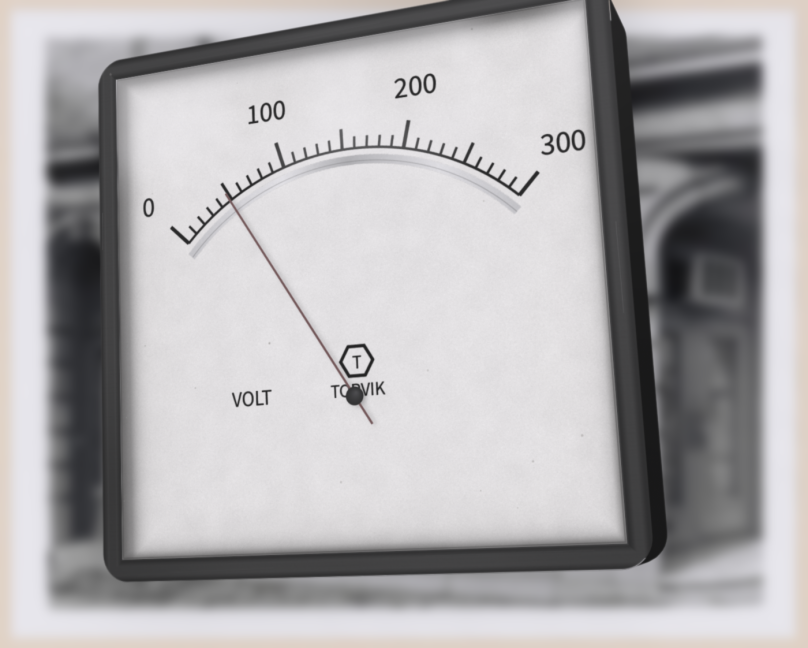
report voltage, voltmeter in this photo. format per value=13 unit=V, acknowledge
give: value=50 unit=V
